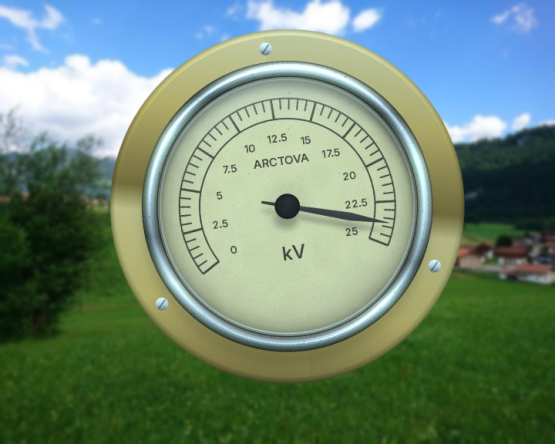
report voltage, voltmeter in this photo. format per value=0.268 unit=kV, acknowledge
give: value=23.75 unit=kV
